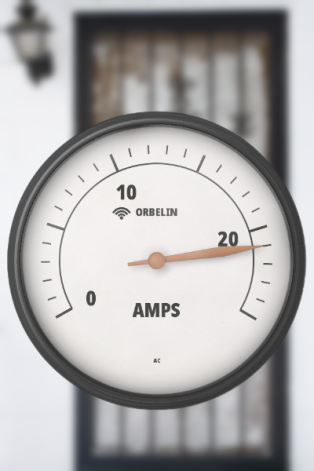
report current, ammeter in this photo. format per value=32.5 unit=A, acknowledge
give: value=21 unit=A
